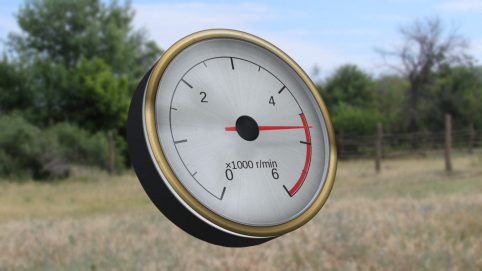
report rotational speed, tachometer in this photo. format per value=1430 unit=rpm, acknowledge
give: value=4750 unit=rpm
